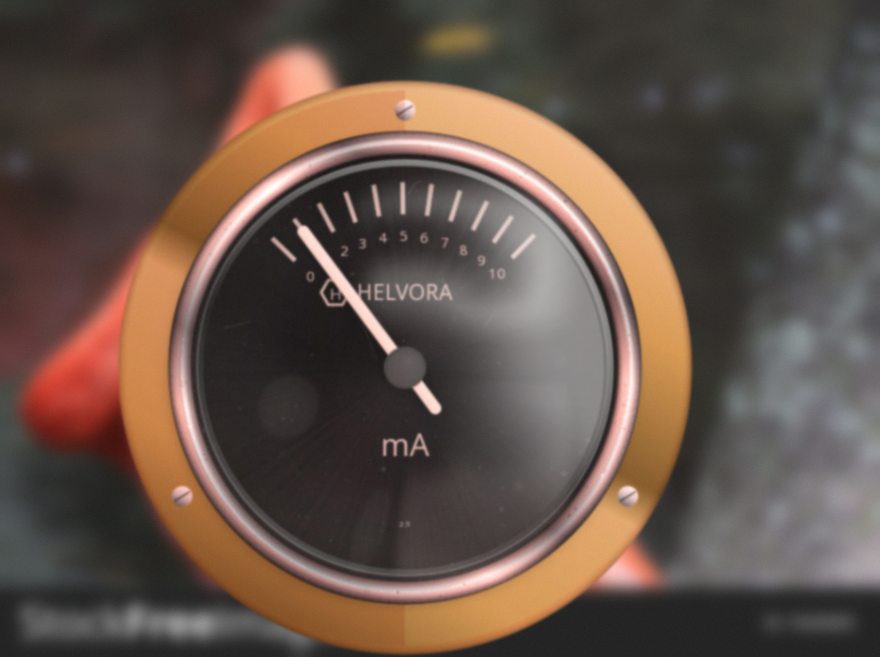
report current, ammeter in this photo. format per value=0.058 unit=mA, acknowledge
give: value=1 unit=mA
